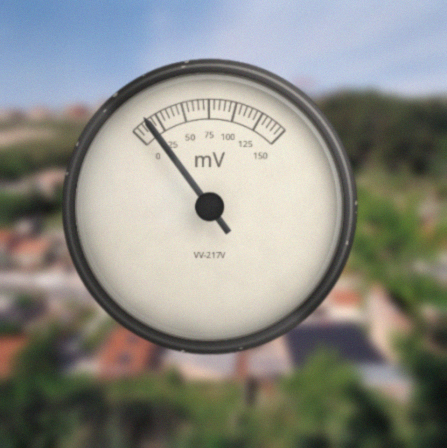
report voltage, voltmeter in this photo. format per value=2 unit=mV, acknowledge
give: value=15 unit=mV
